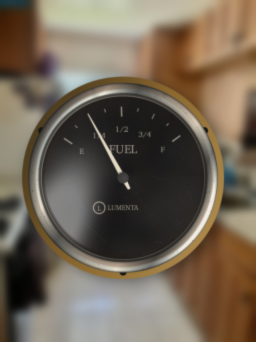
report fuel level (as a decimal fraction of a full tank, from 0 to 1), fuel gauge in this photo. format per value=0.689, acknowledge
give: value=0.25
